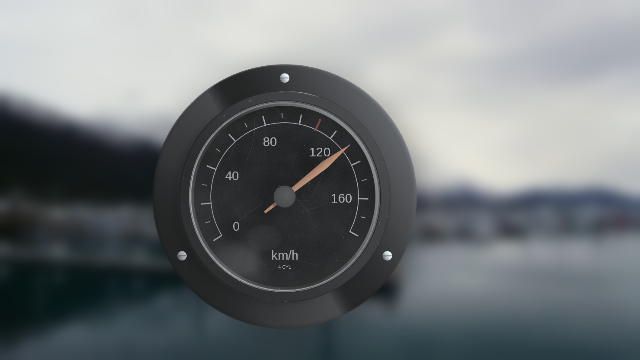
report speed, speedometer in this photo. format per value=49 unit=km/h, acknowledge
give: value=130 unit=km/h
